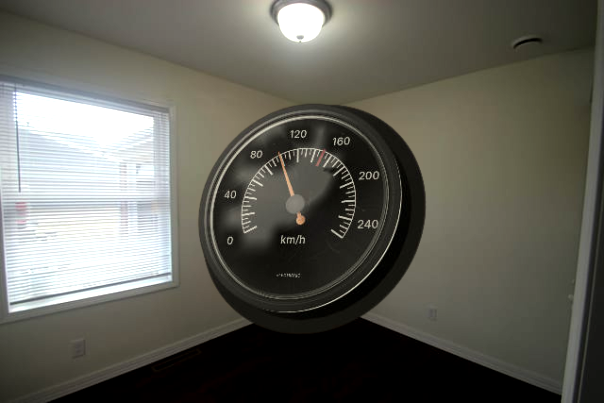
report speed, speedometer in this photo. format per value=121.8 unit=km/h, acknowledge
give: value=100 unit=km/h
